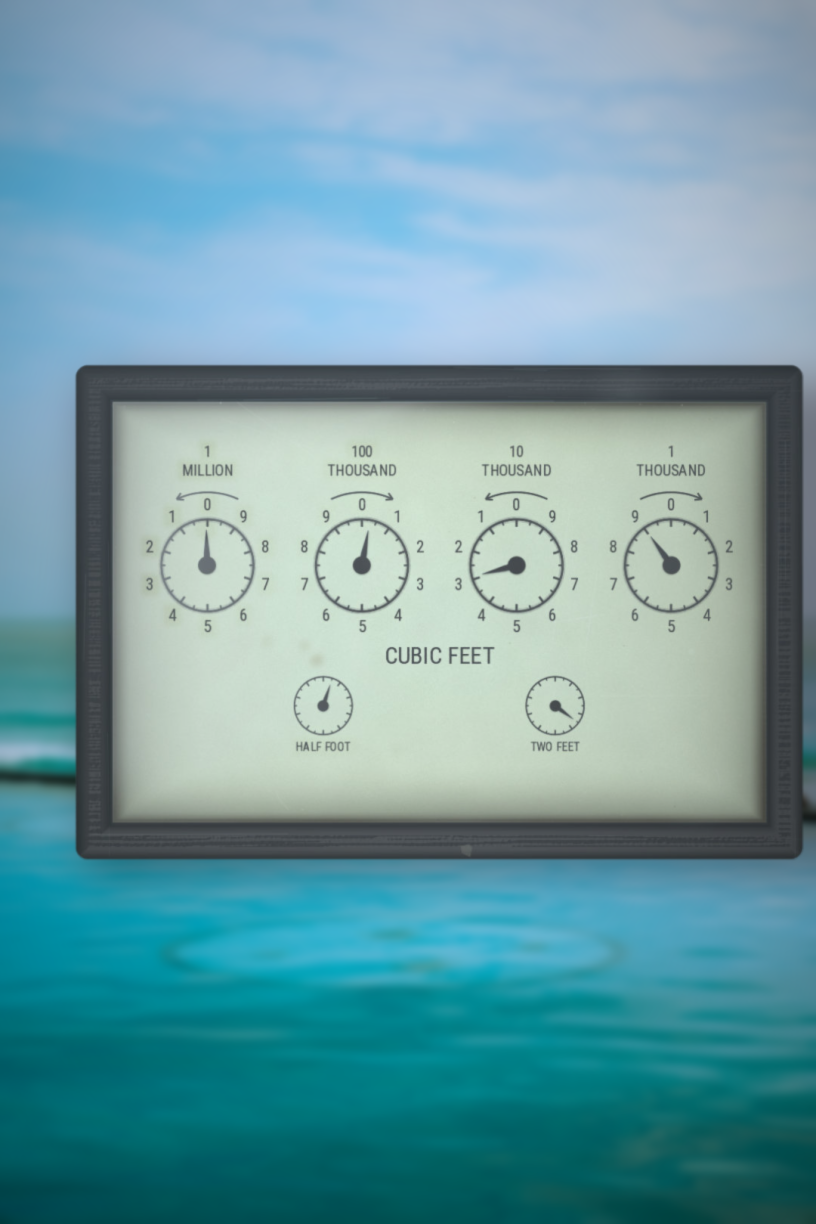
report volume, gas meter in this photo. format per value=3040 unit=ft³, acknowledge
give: value=2900 unit=ft³
